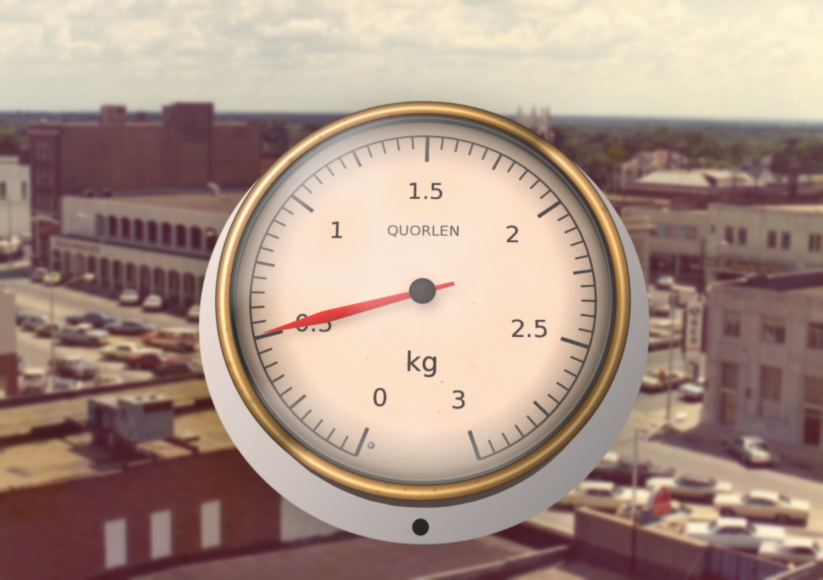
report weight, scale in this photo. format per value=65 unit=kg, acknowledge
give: value=0.5 unit=kg
